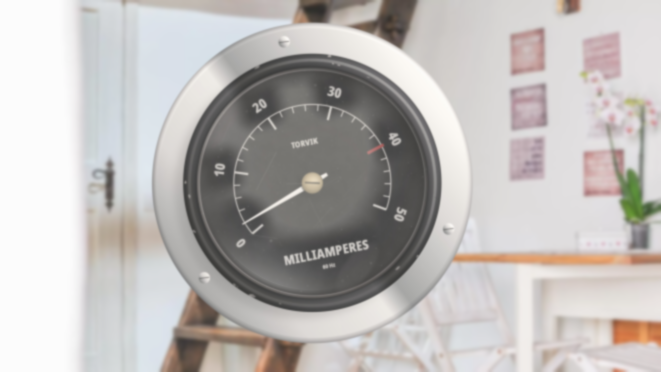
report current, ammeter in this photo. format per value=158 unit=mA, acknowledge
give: value=2 unit=mA
